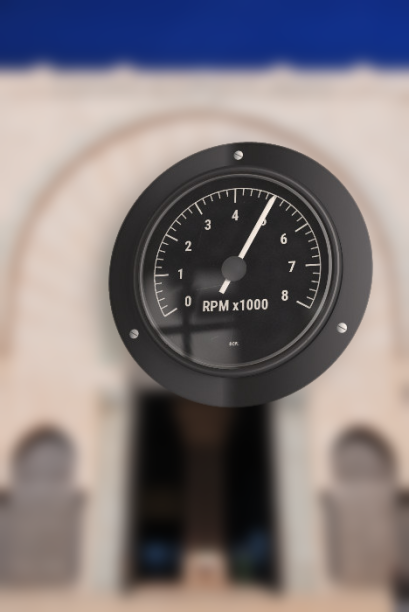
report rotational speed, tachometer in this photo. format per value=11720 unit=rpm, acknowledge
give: value=5000 unit=rpm
